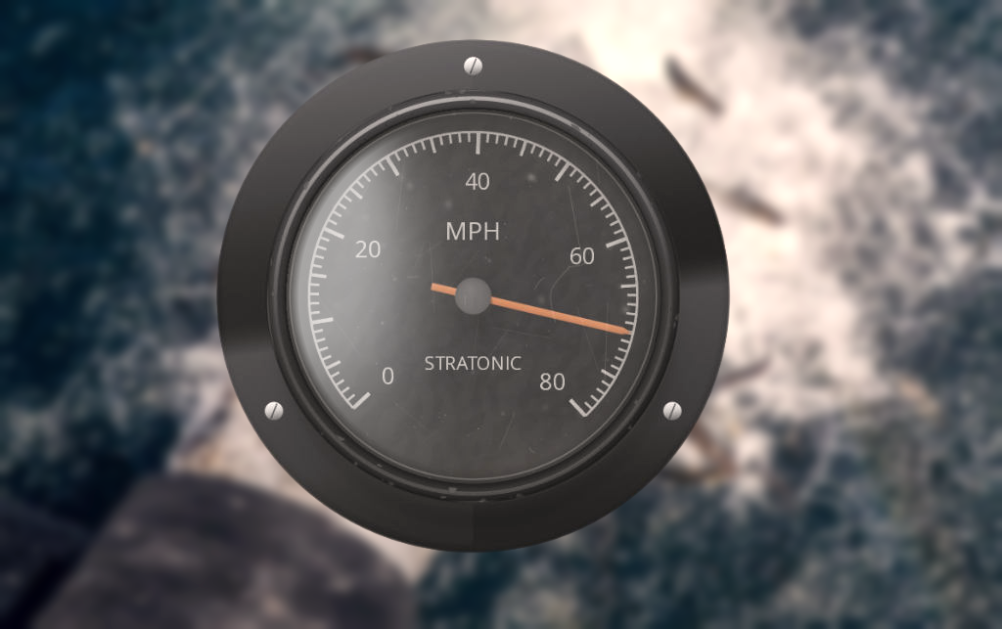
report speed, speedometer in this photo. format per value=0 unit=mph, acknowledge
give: value=70 unit=mph
